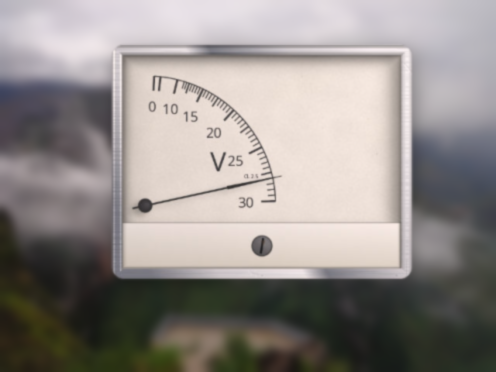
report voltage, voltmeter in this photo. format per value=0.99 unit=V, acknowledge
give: value=28 unit=V
